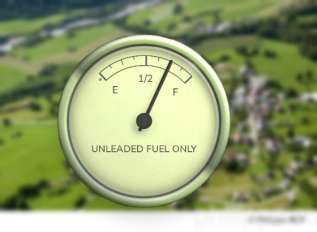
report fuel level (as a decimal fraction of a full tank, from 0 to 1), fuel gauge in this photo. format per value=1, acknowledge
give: value=0.75
